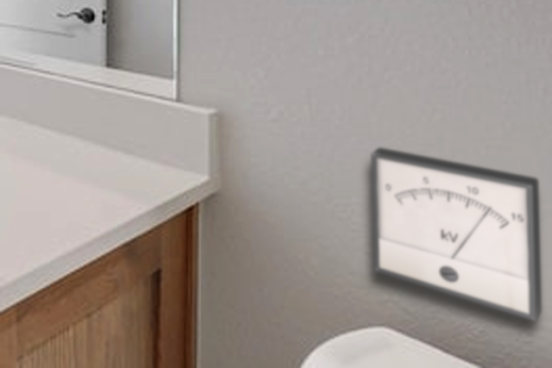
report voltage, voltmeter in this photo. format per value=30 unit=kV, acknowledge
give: value=12.5 unit=kV
